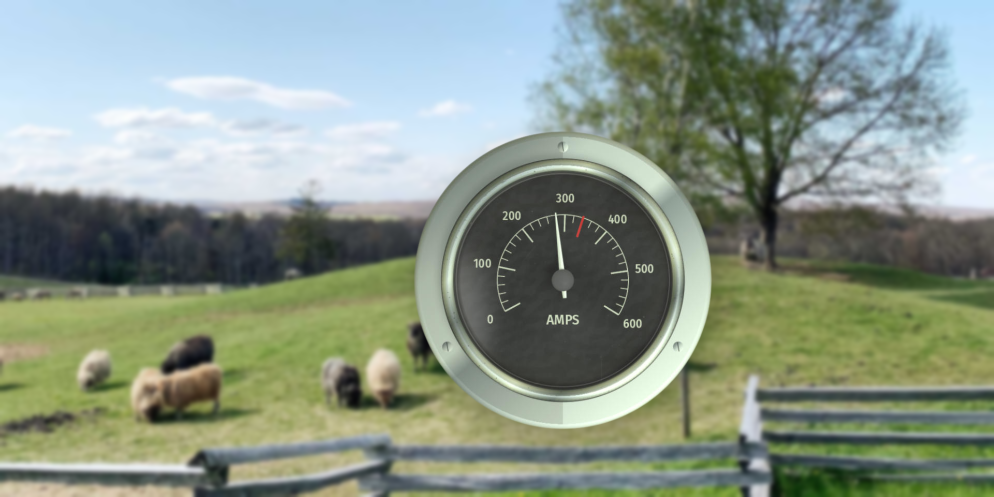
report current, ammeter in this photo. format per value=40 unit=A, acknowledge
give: value=280 unit=A
